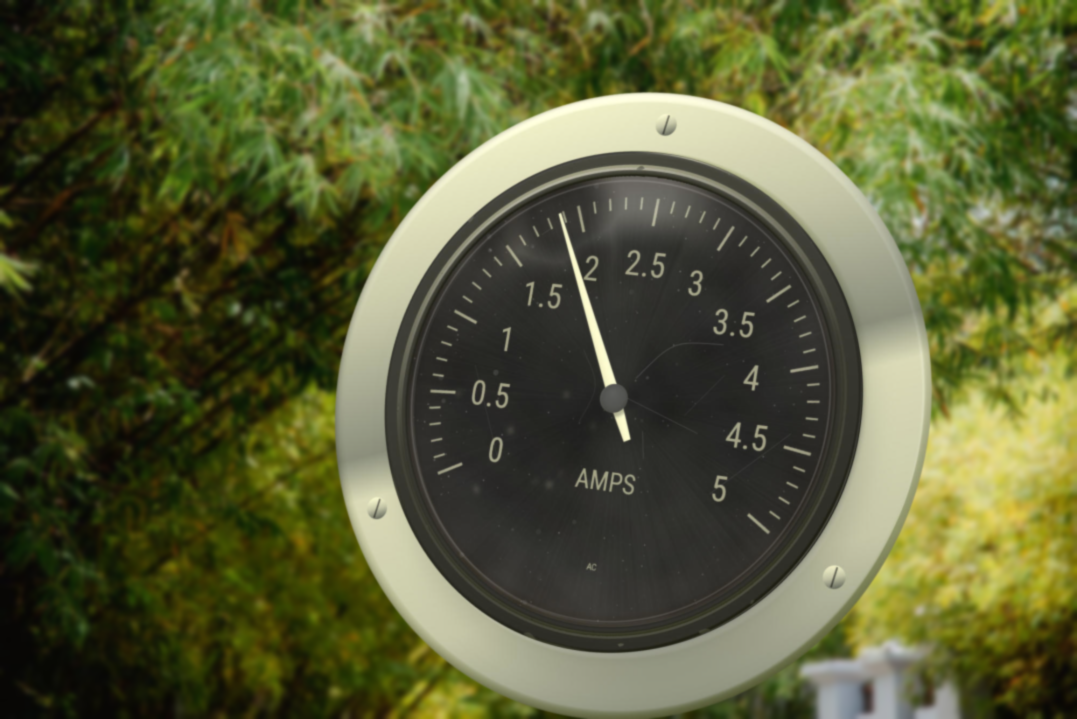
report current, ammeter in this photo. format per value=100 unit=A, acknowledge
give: value=1.9 unit=A
